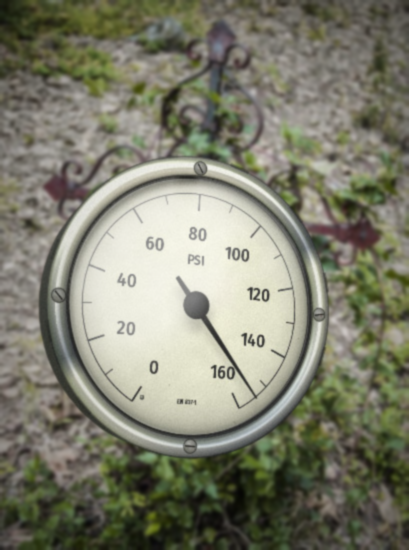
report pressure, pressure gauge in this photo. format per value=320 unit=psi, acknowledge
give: value=155 unit=psi
